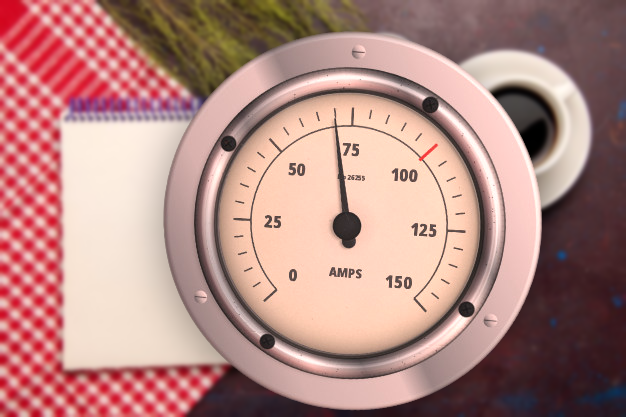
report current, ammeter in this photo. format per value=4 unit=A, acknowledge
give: value=70 unit=A
